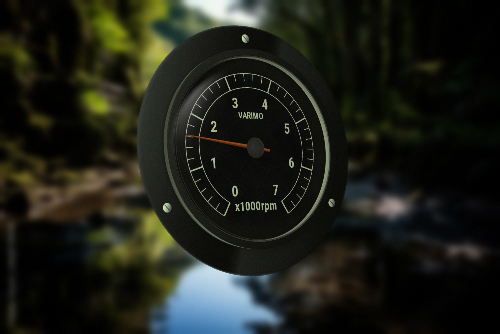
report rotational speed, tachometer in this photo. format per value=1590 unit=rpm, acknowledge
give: value=1600 unit=rpm
